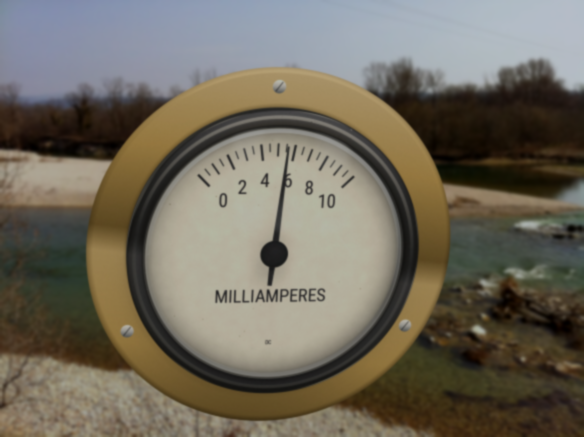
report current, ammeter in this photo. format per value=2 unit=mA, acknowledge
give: value=5.5 unit=mA
